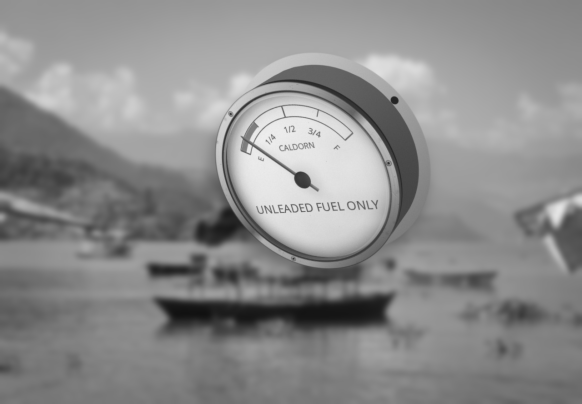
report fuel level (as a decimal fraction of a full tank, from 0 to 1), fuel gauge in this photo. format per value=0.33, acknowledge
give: value=0.125
